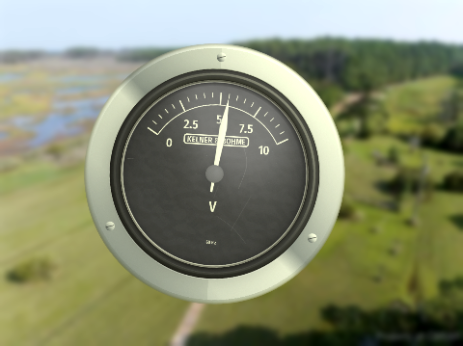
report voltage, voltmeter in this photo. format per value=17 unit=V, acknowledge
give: value=5.5 unit=V
